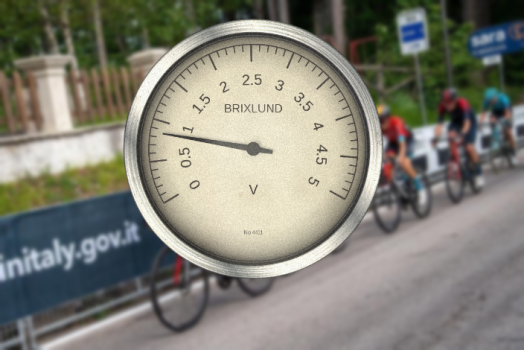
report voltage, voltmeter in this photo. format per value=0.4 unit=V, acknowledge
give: value=0.85 unit=V
